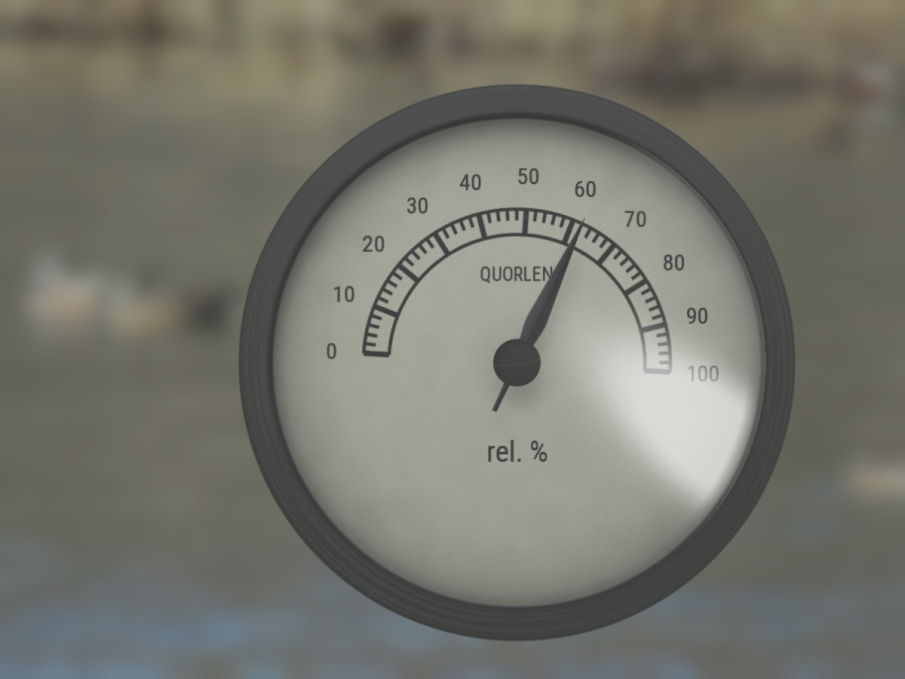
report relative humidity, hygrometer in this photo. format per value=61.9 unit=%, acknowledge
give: value=62 unit=%
